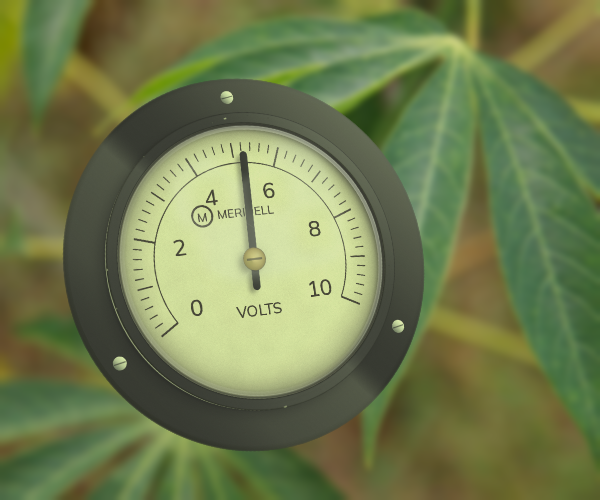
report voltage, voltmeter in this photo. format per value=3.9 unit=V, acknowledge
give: value=5.2 unit=V
